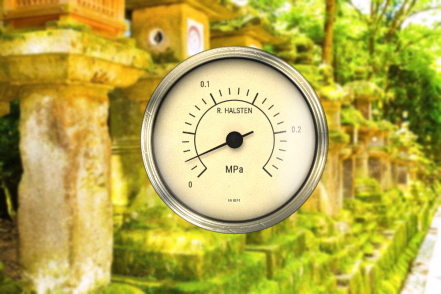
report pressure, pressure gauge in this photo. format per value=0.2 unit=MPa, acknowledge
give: value=0.02 unit=MPa
